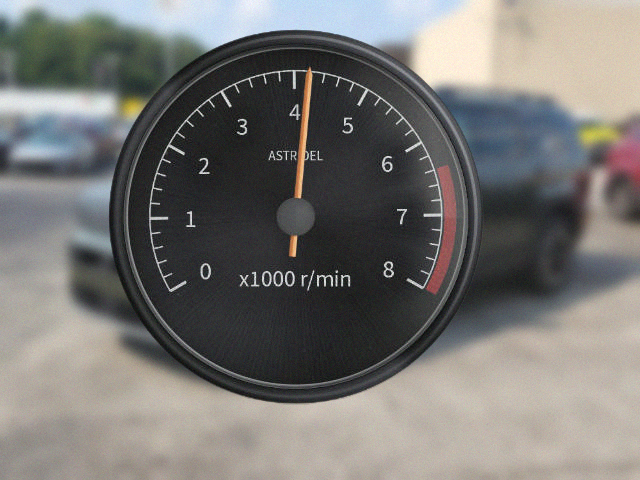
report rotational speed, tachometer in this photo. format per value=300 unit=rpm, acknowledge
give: value=4200 unit=rpm
